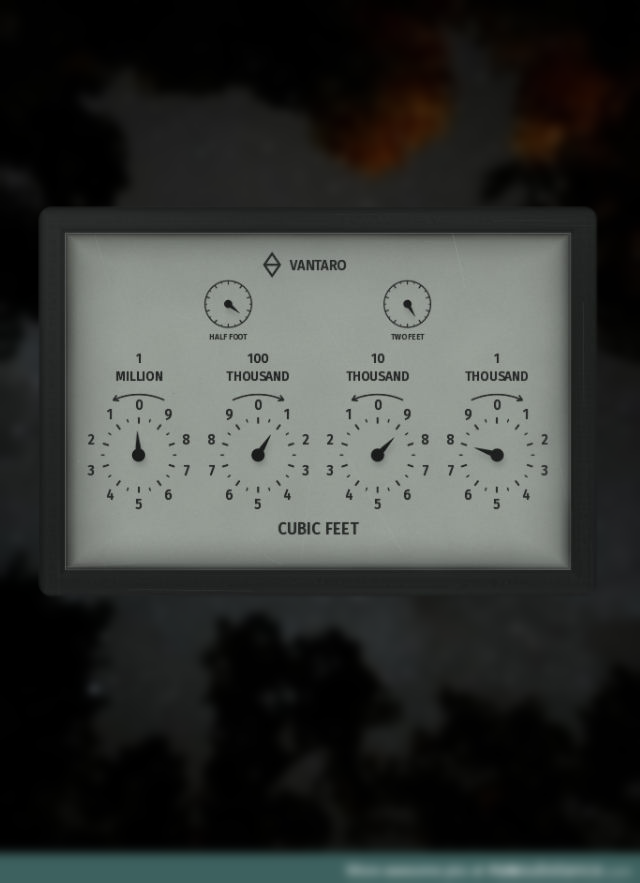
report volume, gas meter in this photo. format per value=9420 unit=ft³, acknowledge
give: value=8800 unit=ft³
